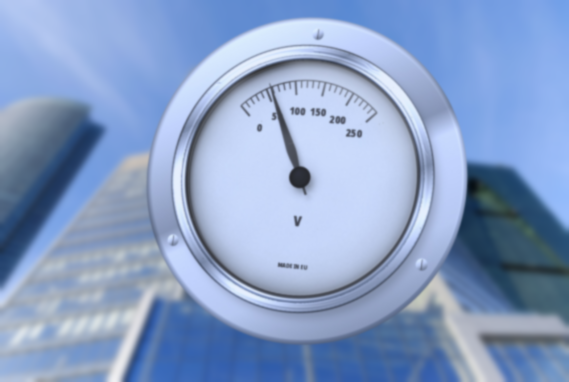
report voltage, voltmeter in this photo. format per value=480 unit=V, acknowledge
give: value=60 unit=V
